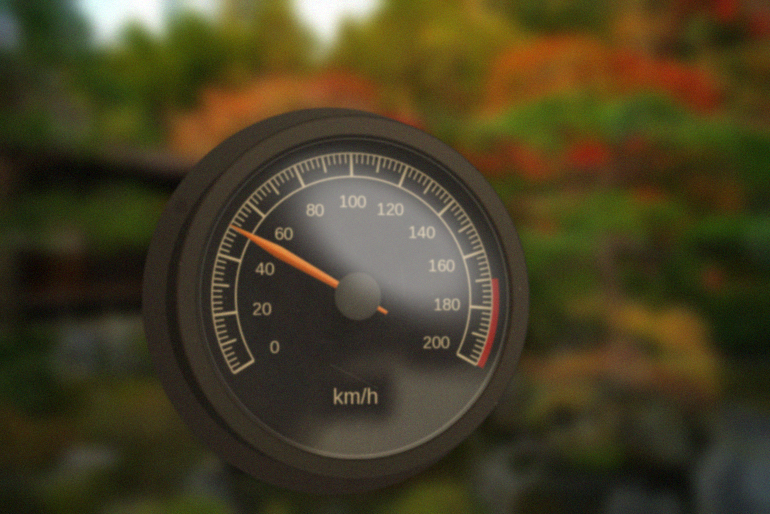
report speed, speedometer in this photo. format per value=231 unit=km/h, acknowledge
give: value=50 unit=km/h
